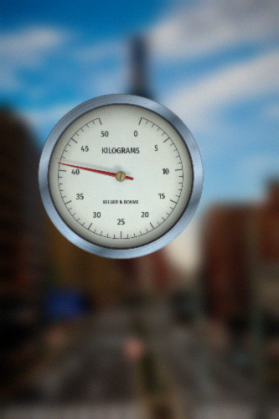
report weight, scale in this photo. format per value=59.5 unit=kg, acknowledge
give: value=41 unit=kg
